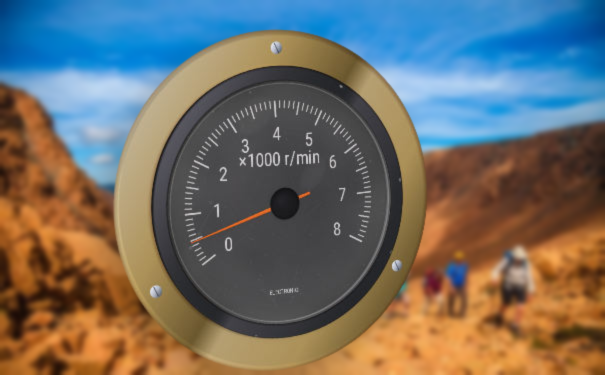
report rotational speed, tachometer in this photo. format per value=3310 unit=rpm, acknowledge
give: value=500 unit=rpm
